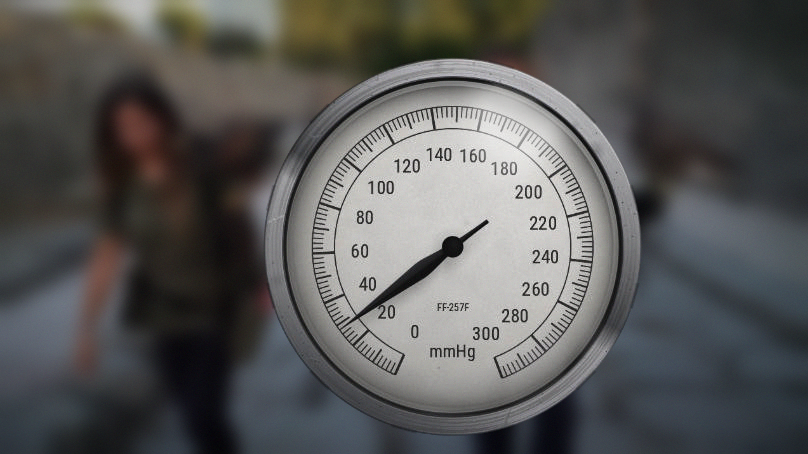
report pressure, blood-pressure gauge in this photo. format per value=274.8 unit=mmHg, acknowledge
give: value=28 unit=mmHg
